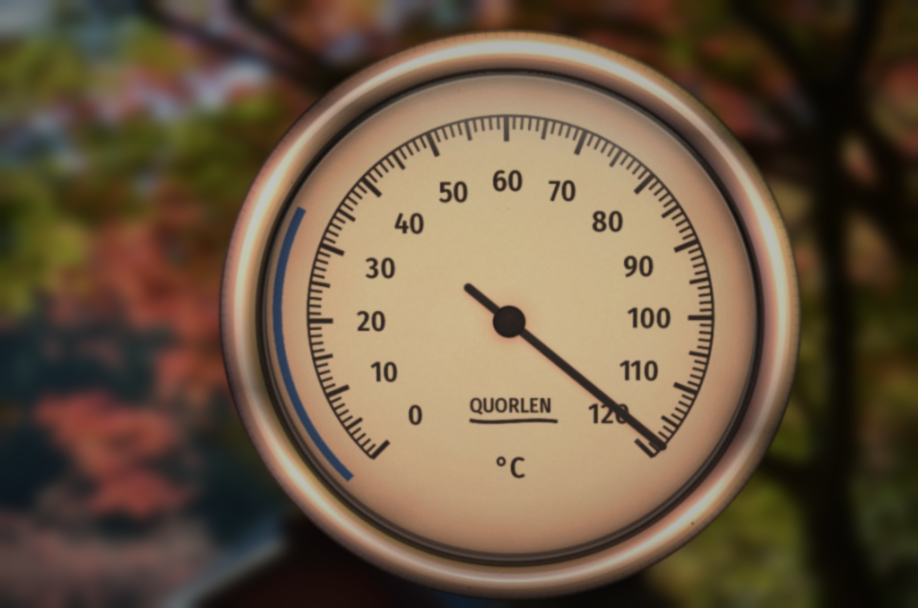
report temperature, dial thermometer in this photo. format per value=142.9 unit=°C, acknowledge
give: value=118 unit=°C
